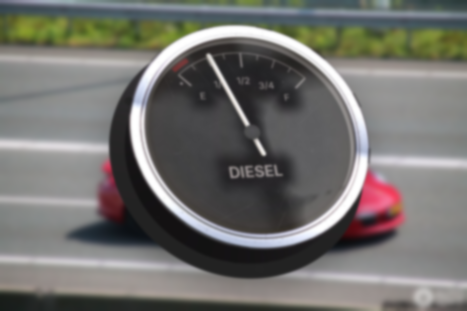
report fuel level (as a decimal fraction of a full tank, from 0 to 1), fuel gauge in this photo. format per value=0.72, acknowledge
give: value=0.25
